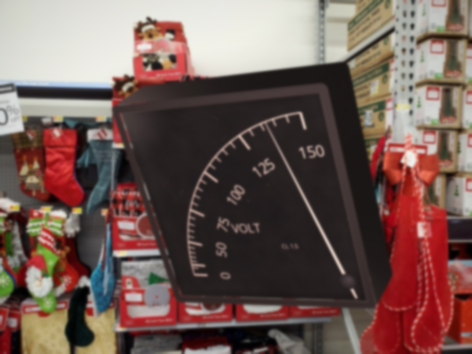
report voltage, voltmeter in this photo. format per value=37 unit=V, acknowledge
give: value=137.5 unit=V
